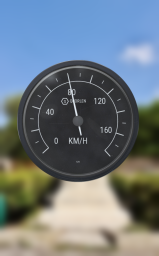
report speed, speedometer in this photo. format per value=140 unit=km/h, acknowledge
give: value=80 unit=km/h
